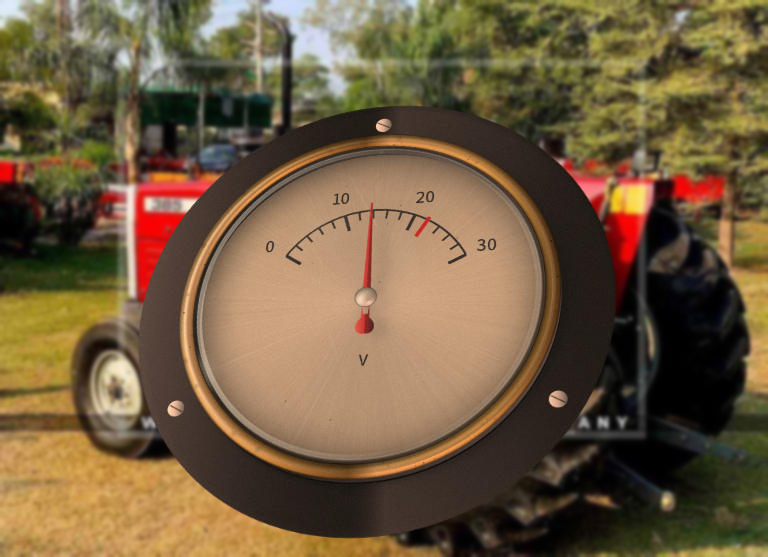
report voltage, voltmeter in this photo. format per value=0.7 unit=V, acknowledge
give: value=14 unit=V
